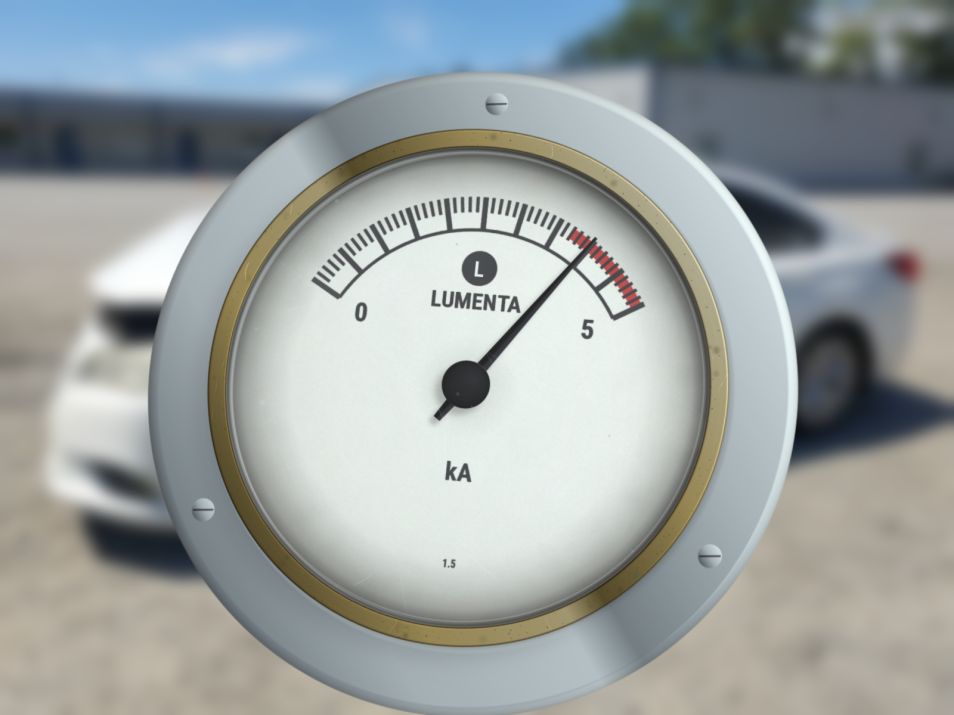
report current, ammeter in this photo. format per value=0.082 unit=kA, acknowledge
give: value=4 unit=kA
